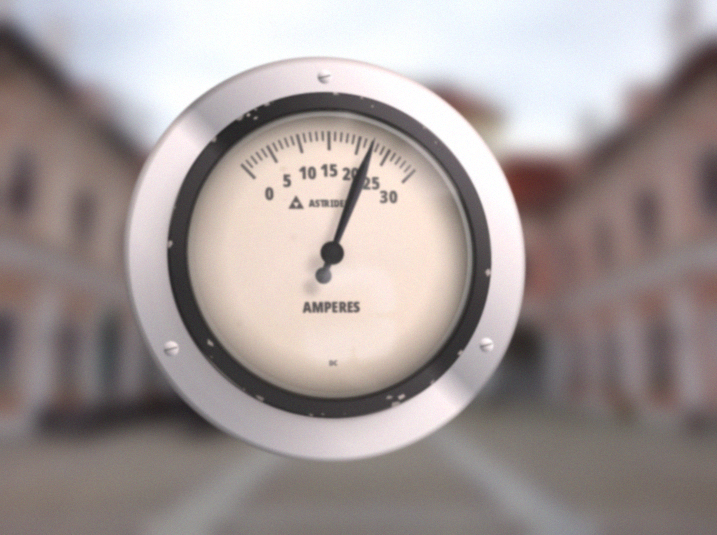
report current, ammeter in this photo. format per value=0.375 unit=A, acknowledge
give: value=22 unit=A
